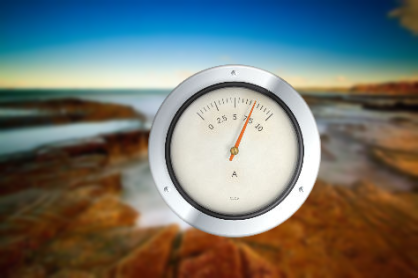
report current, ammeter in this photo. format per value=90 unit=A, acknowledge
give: value=7.5 unit=A
